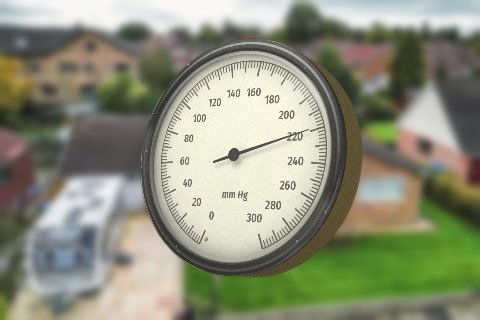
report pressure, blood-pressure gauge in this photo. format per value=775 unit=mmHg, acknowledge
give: value=220 unit=mmHg
